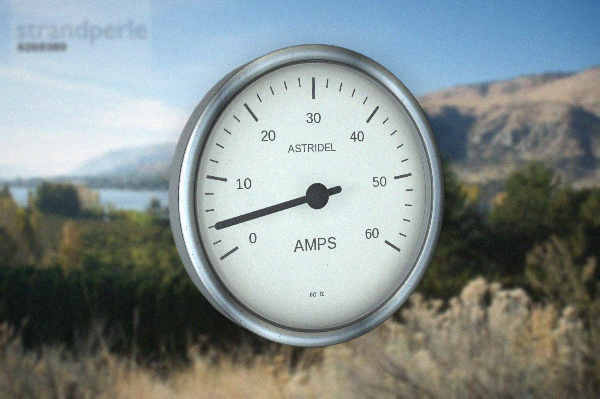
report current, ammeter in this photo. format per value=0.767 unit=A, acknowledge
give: value=4 unit=A
